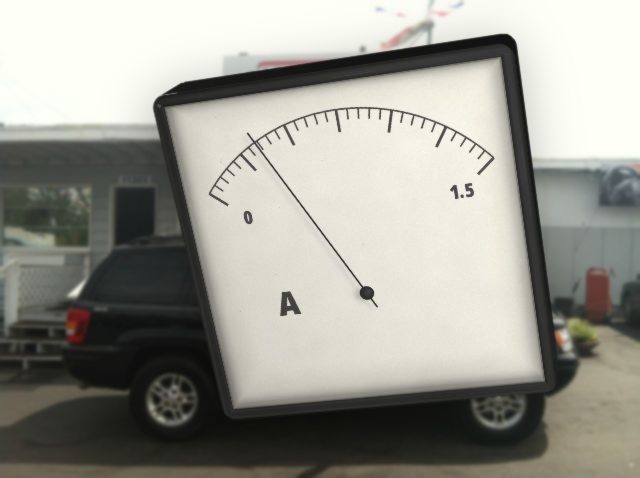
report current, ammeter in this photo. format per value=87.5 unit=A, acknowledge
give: value=0.35 unit=A
